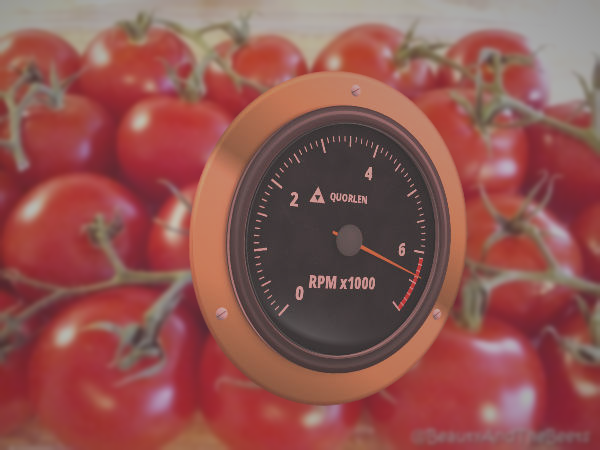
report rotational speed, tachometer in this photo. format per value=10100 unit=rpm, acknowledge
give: value=6400 unit=rpm
